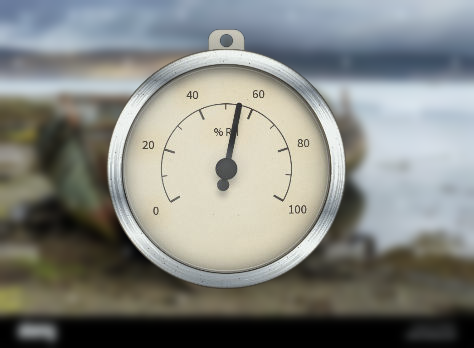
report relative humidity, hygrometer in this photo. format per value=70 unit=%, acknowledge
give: value=55 unit=%
